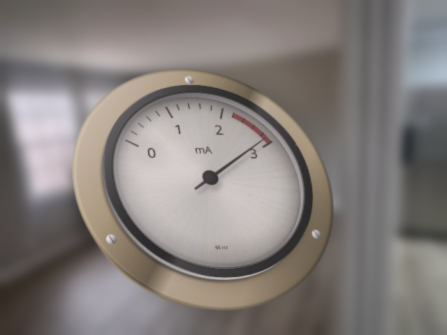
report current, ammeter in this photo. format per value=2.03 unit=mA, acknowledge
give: value=2.9 unit=mA
